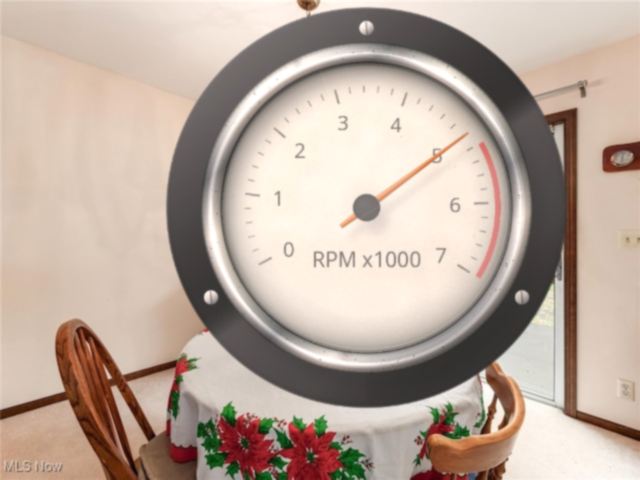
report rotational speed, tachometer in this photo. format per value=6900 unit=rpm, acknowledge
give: value=5000 unit=rpm
